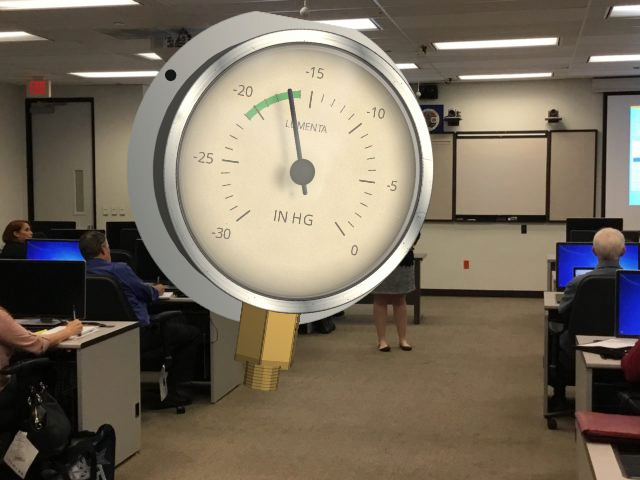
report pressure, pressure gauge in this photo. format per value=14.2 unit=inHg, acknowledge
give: value=-17 unit=inHg
